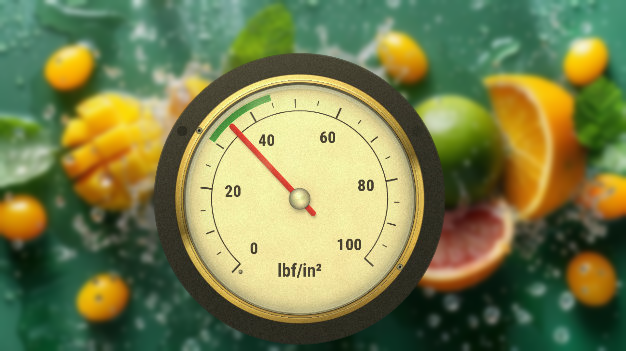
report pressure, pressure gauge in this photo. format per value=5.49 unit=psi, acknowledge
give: value=35 unit=psi
